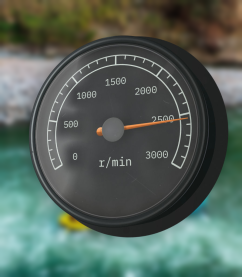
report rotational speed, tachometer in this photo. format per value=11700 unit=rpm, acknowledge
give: value=2550 unit=rpm
